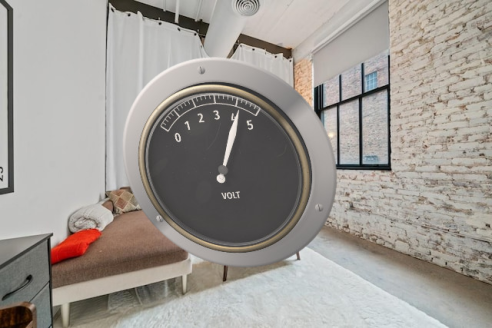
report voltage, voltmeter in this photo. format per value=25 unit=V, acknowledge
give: value=4.2 unit=V
